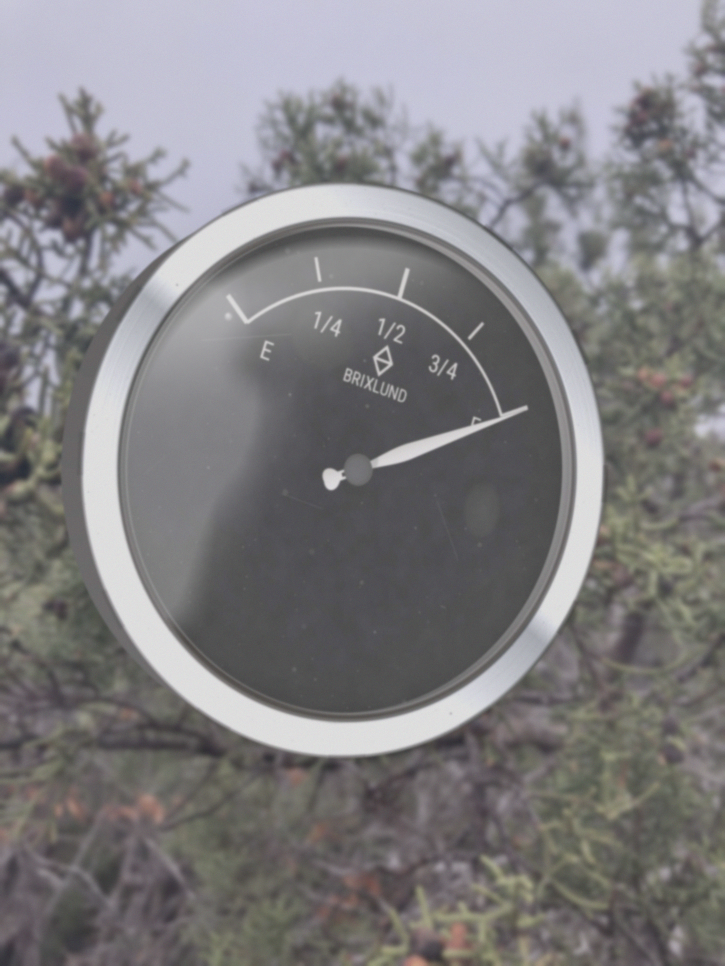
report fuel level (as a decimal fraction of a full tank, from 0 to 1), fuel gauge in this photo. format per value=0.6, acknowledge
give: value=1
